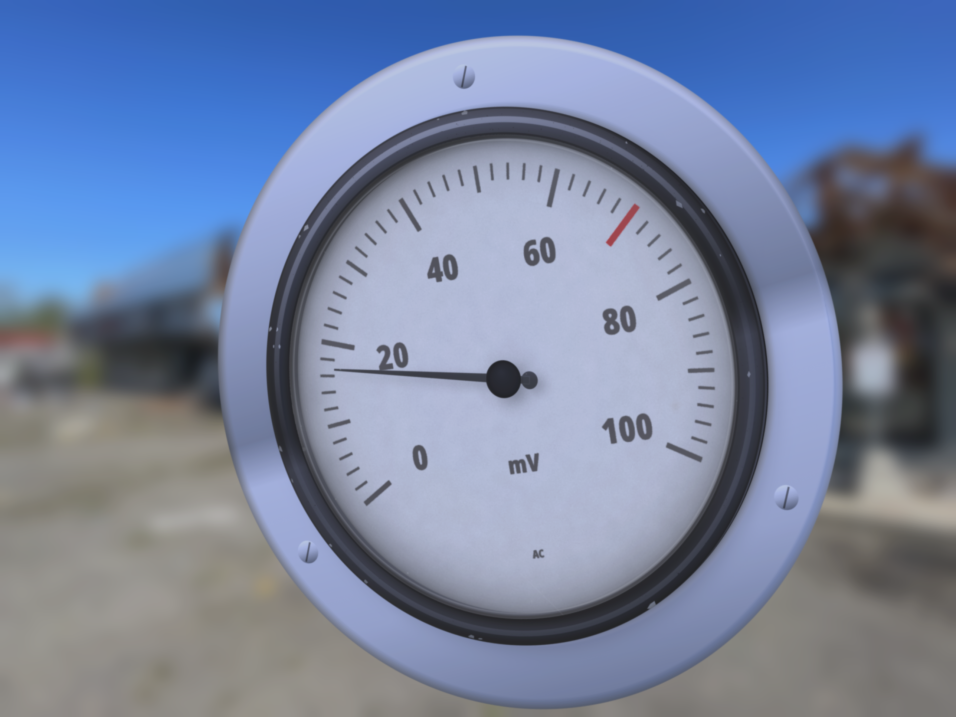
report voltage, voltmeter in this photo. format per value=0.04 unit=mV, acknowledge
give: value=17 unit=mV
